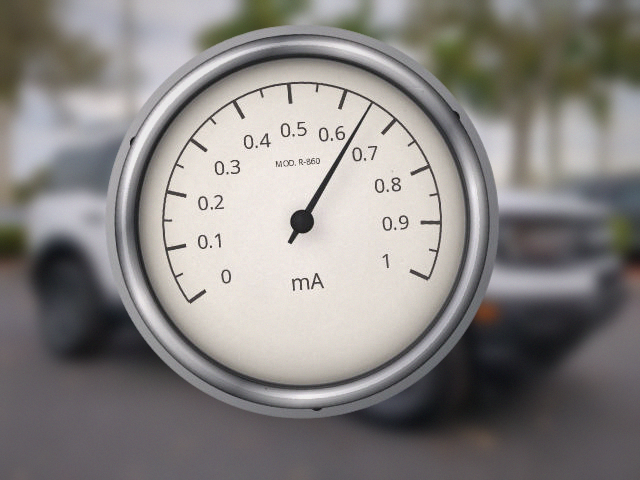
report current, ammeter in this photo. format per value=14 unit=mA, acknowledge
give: value=0.65 unit=mA
